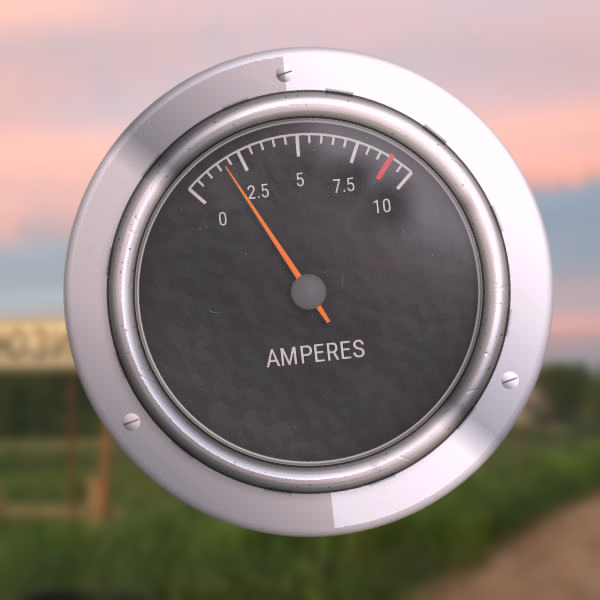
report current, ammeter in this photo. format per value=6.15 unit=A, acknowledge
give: value=1.75 unit=A
